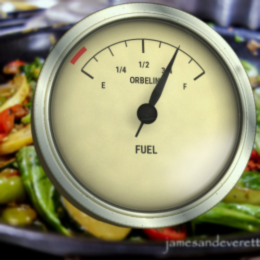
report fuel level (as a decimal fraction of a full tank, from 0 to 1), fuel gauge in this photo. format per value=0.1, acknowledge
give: value=0.75
